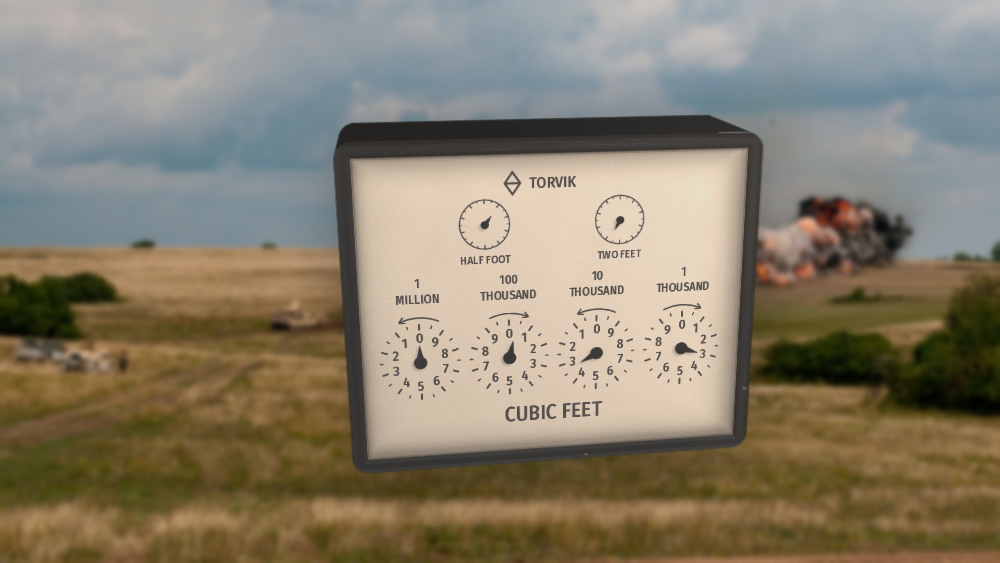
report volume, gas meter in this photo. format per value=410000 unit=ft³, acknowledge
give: value=3300 unit=ft³
